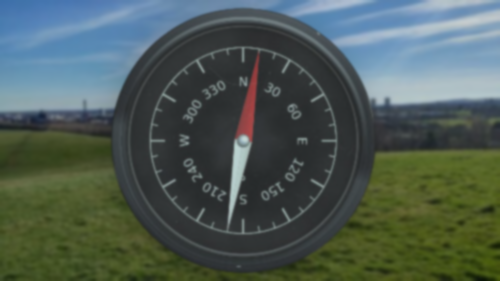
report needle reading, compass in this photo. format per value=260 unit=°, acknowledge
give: value=10 unit=°
